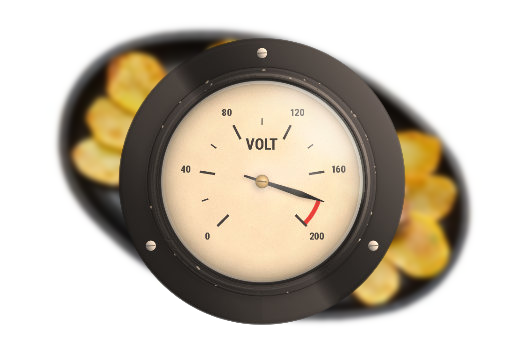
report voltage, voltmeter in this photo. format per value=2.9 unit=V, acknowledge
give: value=180 unit=V
